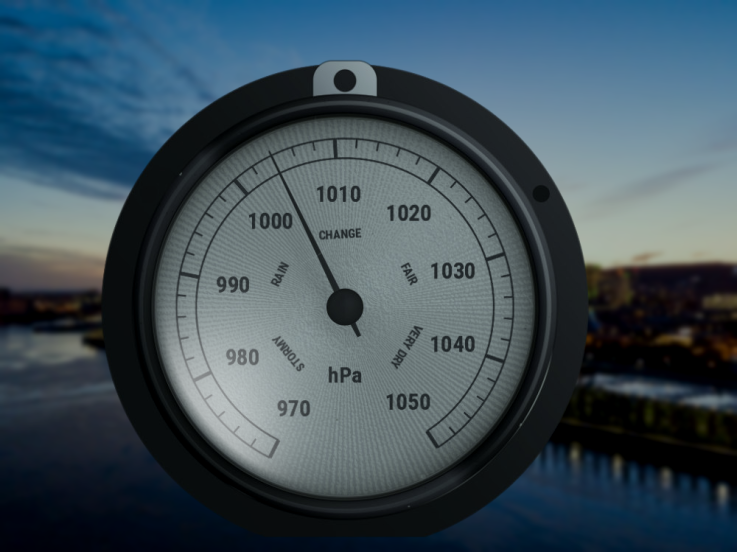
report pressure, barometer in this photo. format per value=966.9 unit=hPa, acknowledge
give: value=1004 unit=hPa
